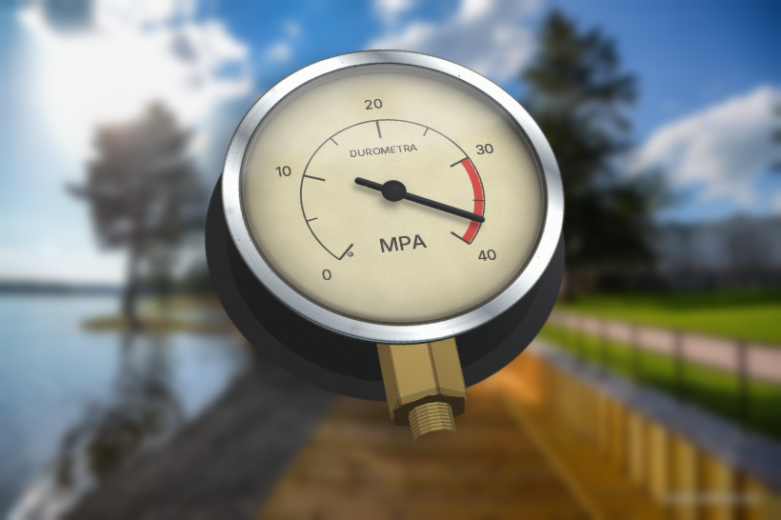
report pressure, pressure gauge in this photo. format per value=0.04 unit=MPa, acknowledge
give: value=37.5 unit=MPa
